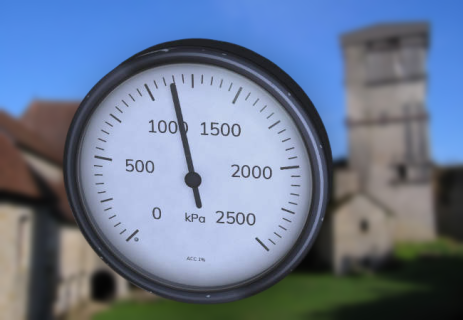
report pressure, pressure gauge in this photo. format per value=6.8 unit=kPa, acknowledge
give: value=1150 unit=kPa
